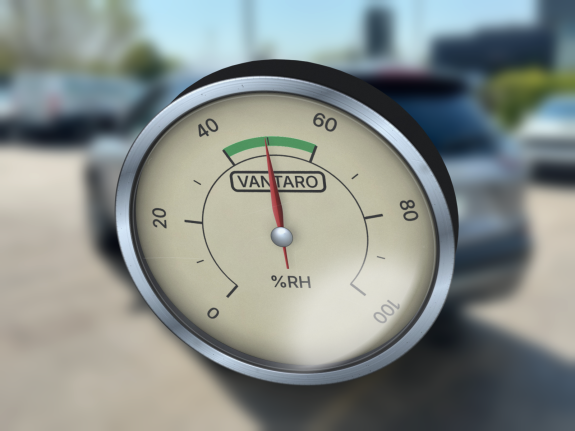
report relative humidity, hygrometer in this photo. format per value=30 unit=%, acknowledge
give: value=50 unit=%
